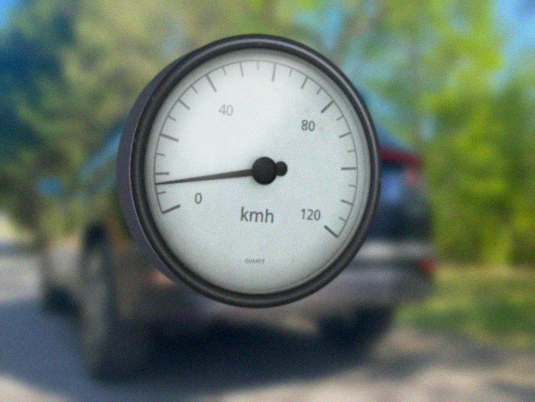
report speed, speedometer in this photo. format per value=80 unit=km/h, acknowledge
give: value=7.5 unit=km/h
